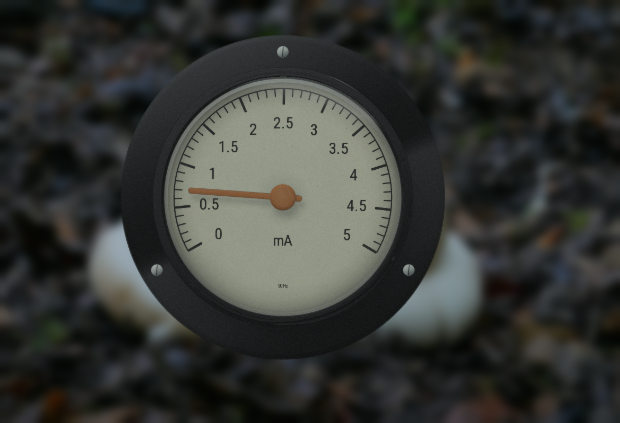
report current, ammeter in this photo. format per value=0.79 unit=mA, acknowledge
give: value=0.7 unit=mA
